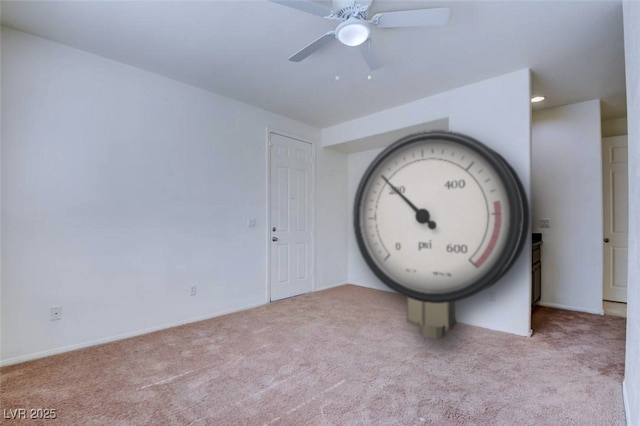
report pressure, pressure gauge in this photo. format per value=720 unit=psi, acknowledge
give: value=200 unit=psi
